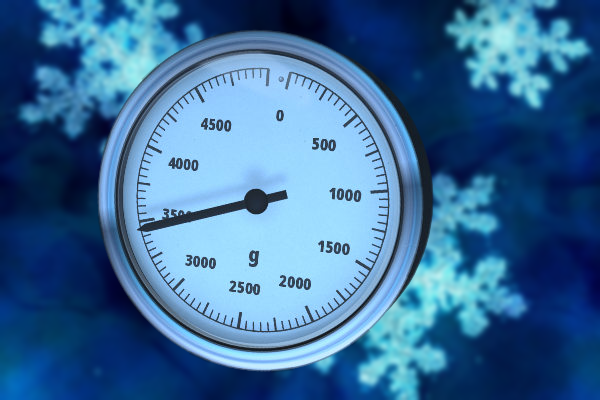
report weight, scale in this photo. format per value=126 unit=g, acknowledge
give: value=3450 unit=g
